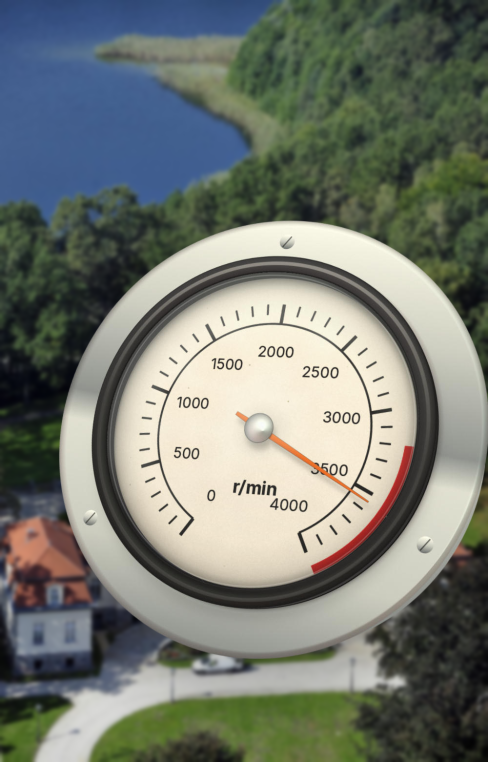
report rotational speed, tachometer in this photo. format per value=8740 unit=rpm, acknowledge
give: value=3550 unit=rpm
